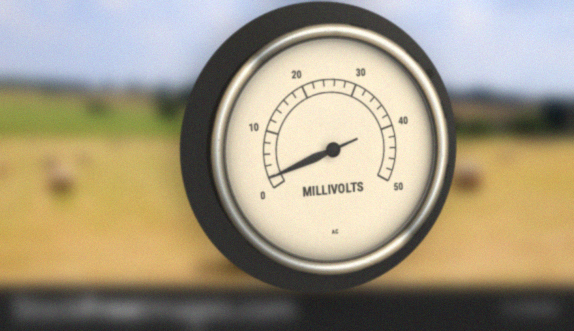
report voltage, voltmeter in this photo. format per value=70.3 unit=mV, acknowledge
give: value=2 unit=mV
